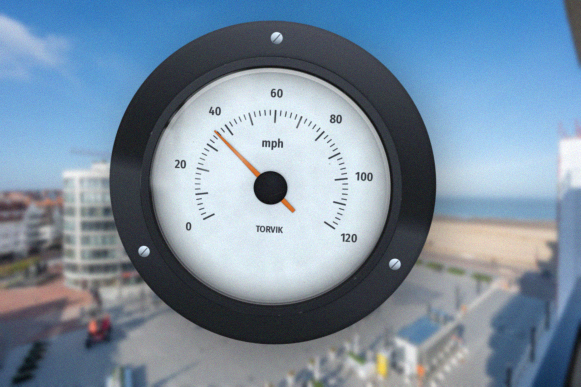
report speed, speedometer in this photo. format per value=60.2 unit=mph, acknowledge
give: value=36 unit=mph
